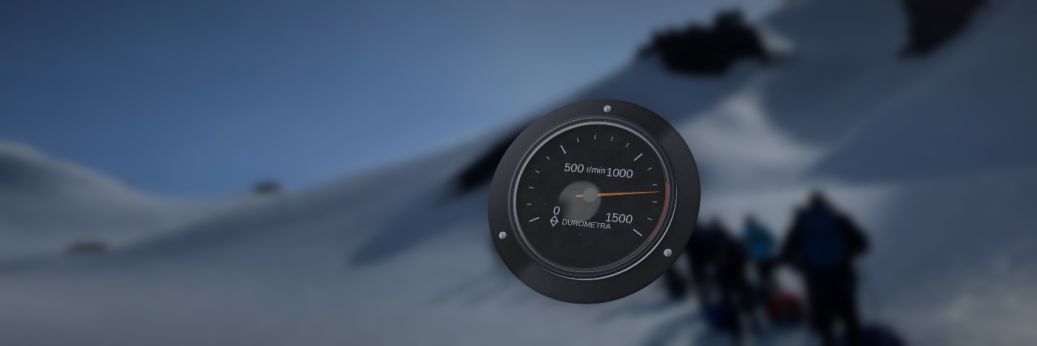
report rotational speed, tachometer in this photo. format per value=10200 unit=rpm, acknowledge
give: value=1250 unit=rpm
